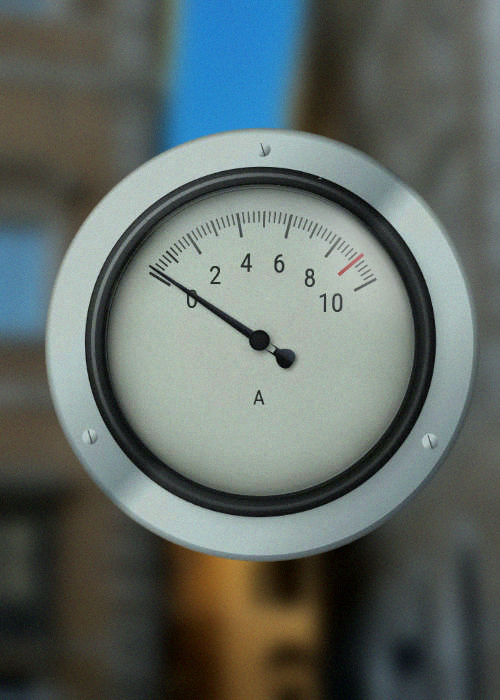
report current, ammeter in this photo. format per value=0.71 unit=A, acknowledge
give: value=0.2 unit=A
